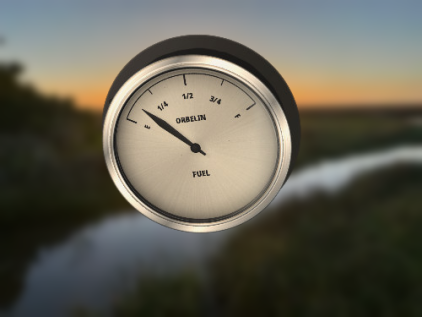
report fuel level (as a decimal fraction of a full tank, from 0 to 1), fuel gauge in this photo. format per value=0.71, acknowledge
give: value=0.125
